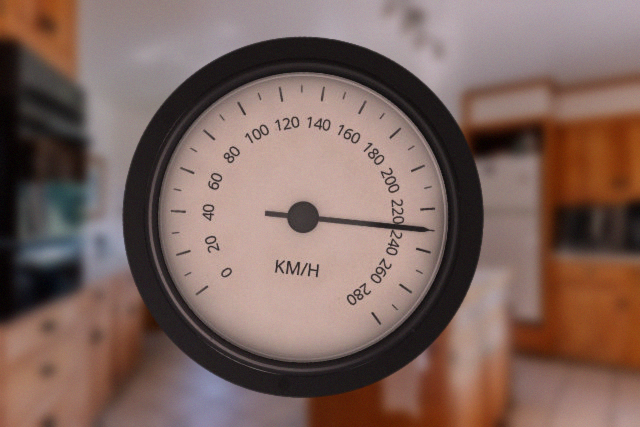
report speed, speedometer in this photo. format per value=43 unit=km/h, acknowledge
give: value=230 unit=km/h
